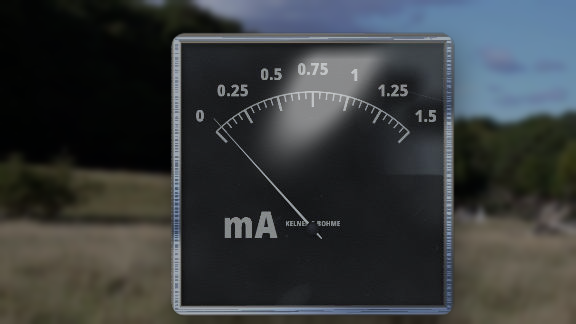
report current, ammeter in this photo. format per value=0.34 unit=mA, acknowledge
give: value=0.05 unit=mA
